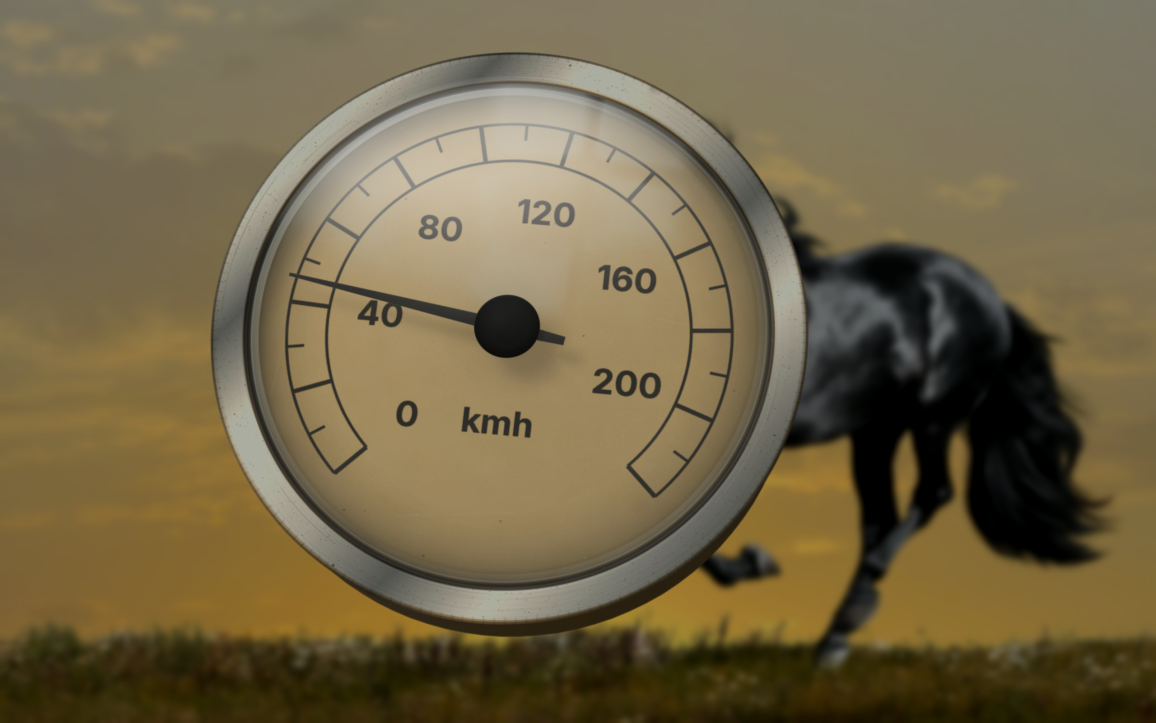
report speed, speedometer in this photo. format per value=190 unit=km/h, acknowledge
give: value=45 unit=km/h
